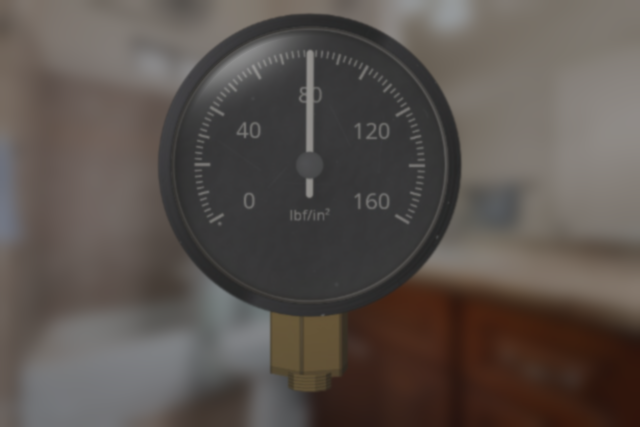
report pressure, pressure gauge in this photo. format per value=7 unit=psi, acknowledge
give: value=80 unit=psi
